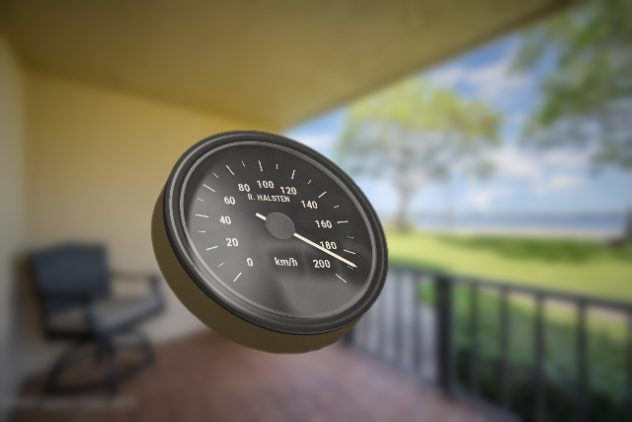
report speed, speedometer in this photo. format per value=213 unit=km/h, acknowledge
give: value=190 unit=km/h
